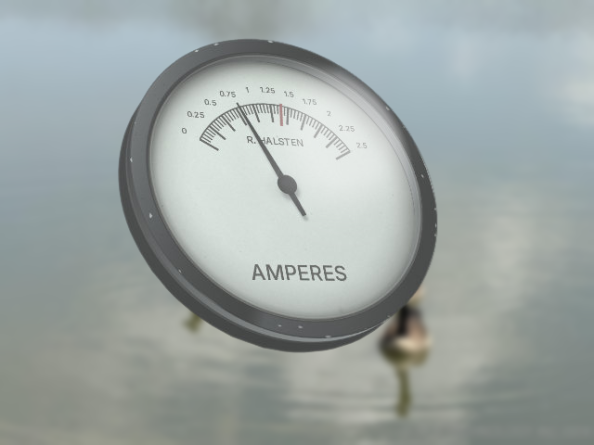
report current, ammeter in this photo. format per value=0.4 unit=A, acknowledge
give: value=0.75 unit=A
